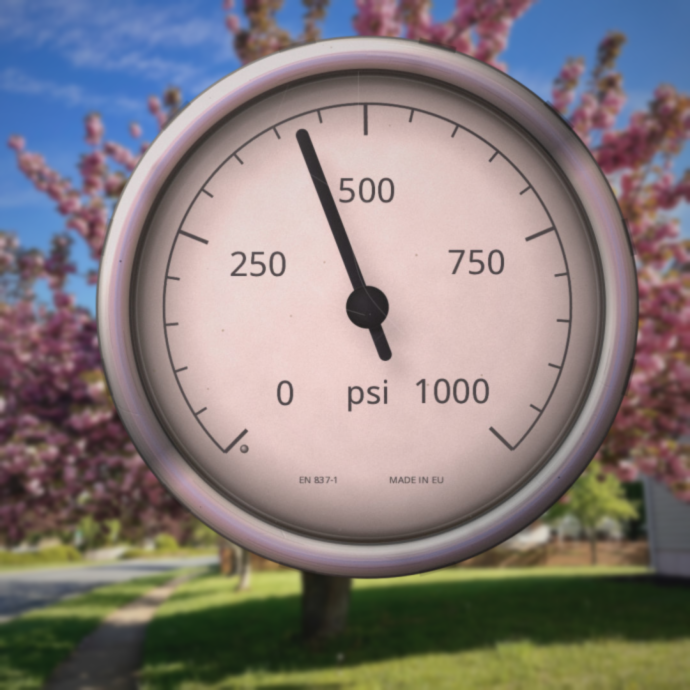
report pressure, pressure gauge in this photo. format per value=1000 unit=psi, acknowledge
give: value=425 unit=psi
